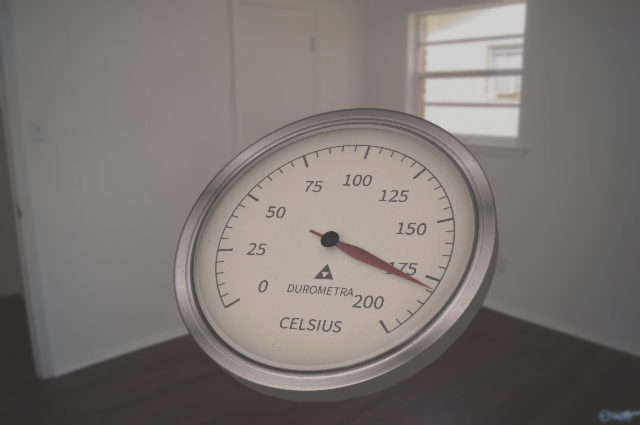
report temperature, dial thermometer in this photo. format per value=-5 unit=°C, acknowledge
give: value=180 unit=°C
